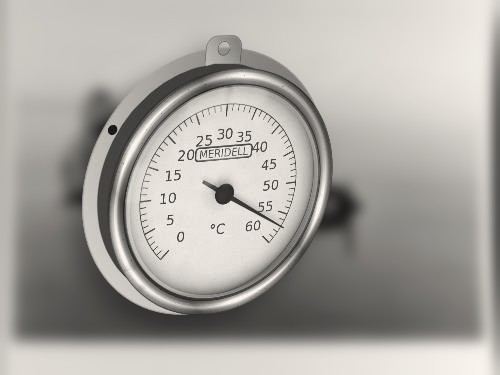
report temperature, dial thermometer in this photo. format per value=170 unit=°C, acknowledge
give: value=57 unit=°C
